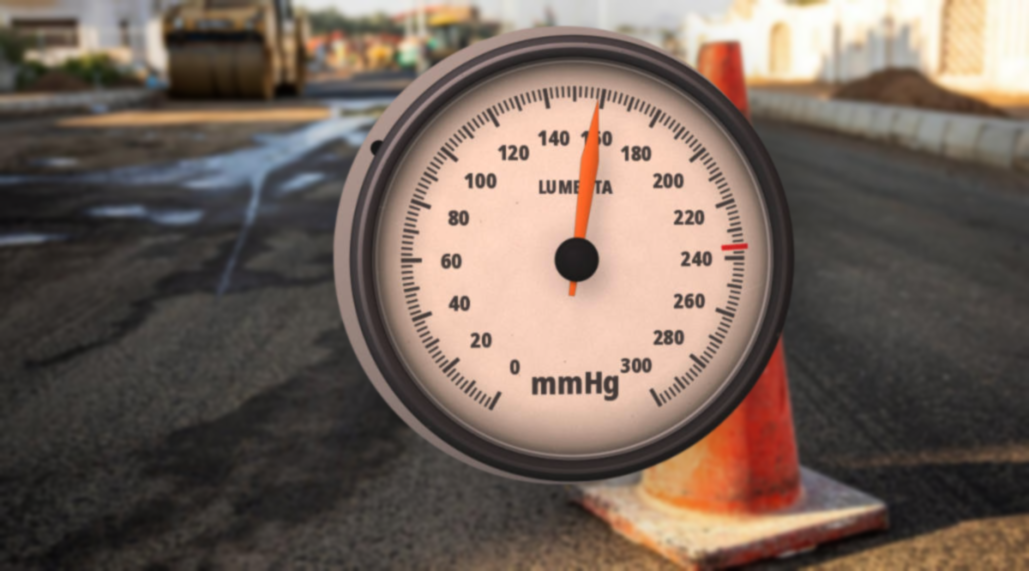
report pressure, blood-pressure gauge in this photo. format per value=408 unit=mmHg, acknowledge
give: value=158 unit=mmHg
